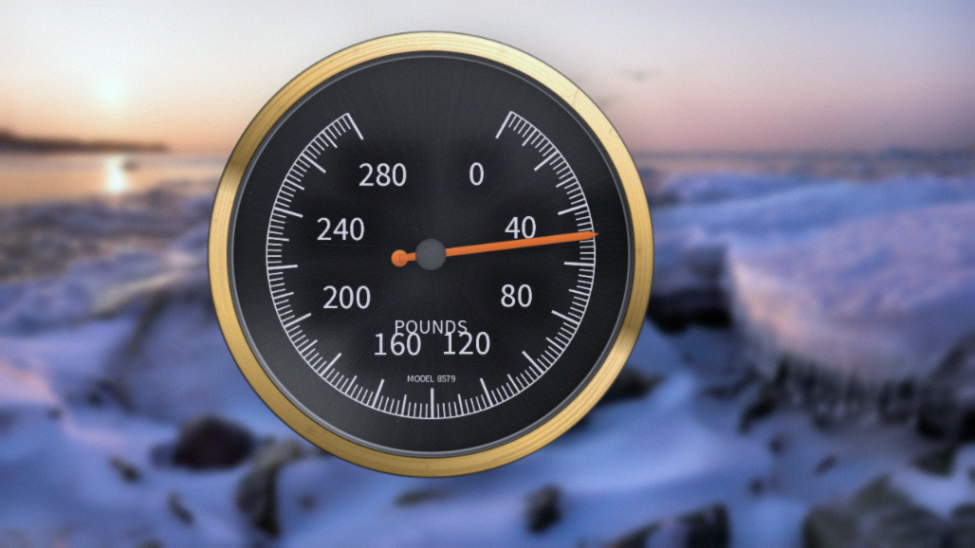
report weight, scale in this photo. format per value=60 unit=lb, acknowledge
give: value=50 unit=lb
